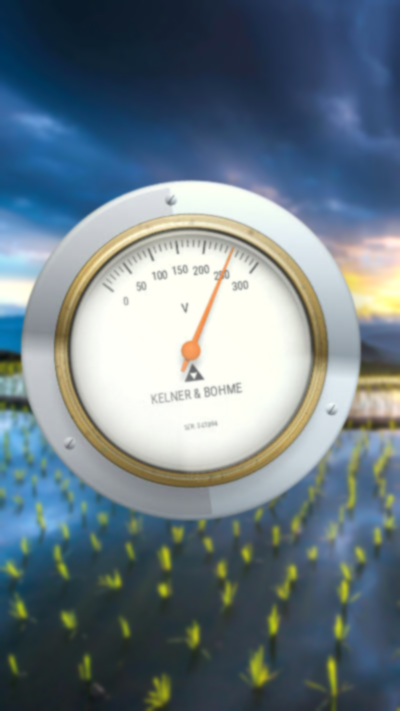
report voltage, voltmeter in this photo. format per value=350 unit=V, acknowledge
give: value=250 unit=V
